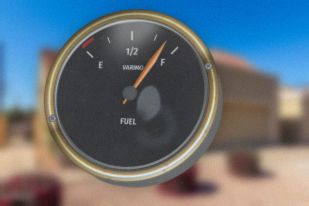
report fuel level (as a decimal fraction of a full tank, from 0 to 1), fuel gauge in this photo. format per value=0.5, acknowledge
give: value=0.875
